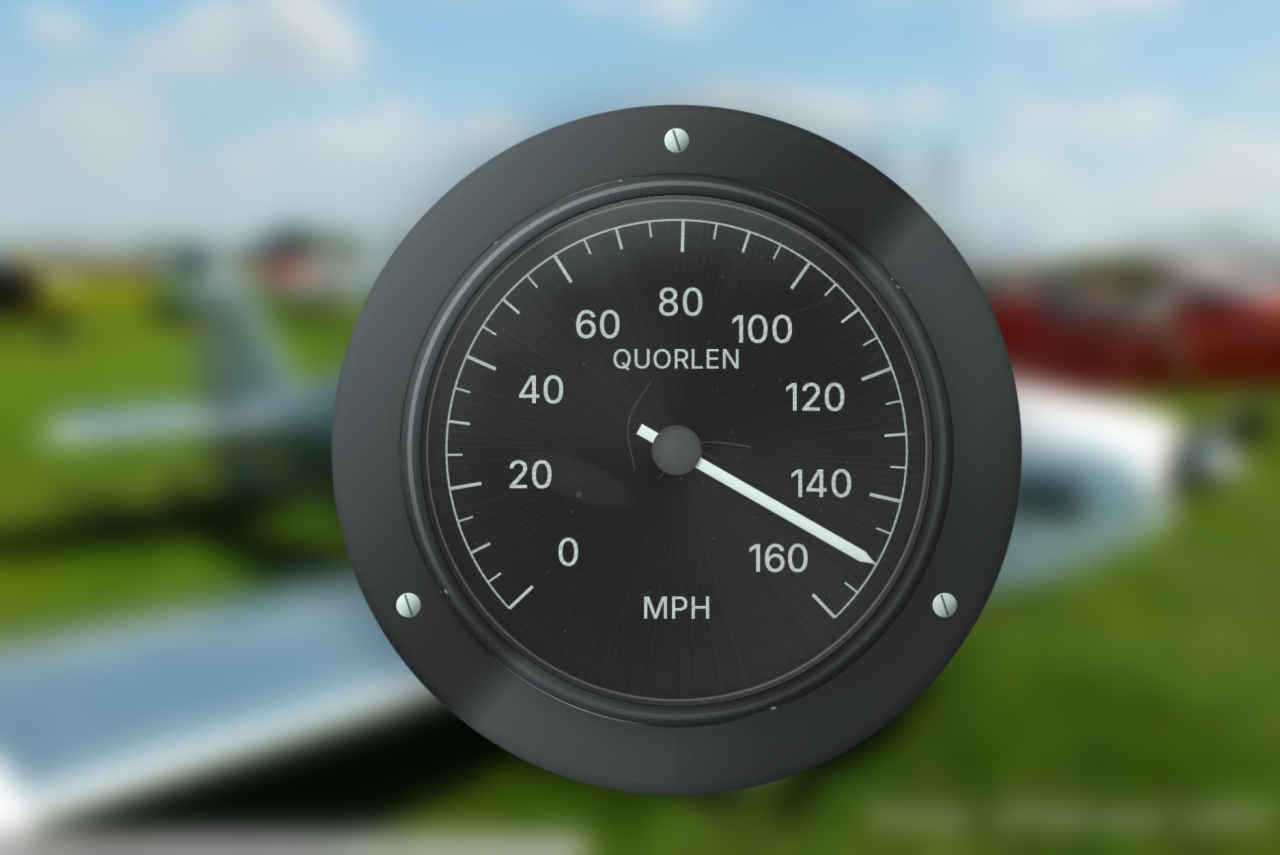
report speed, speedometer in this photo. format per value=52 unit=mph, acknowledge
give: value=150 unit=mph
